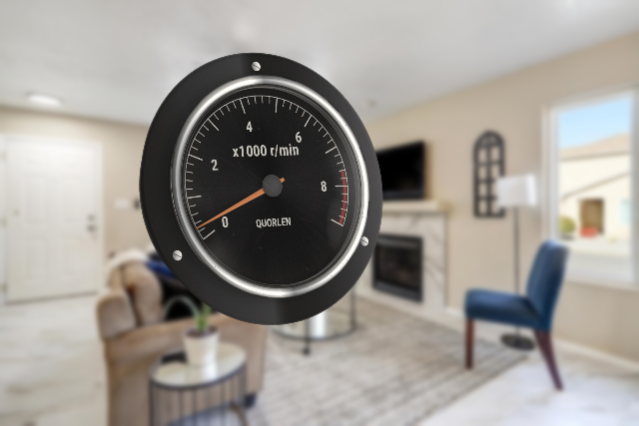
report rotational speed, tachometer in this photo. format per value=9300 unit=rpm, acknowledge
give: value=300 unit=rpm
